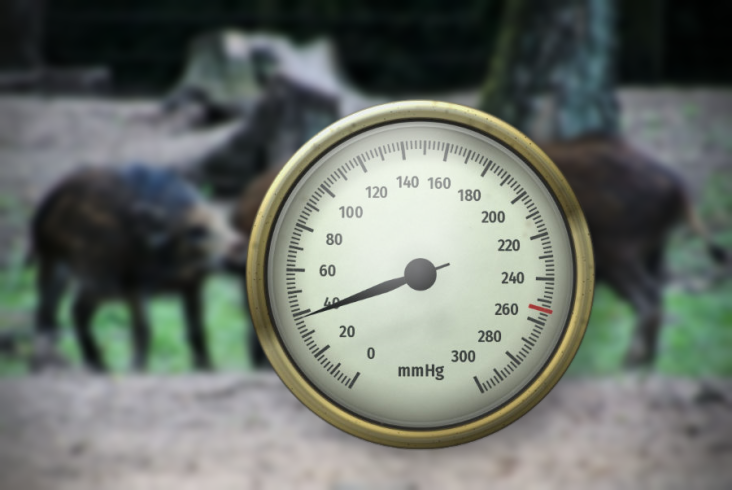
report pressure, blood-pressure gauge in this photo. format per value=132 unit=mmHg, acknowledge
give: value=38 unit=mmHg
